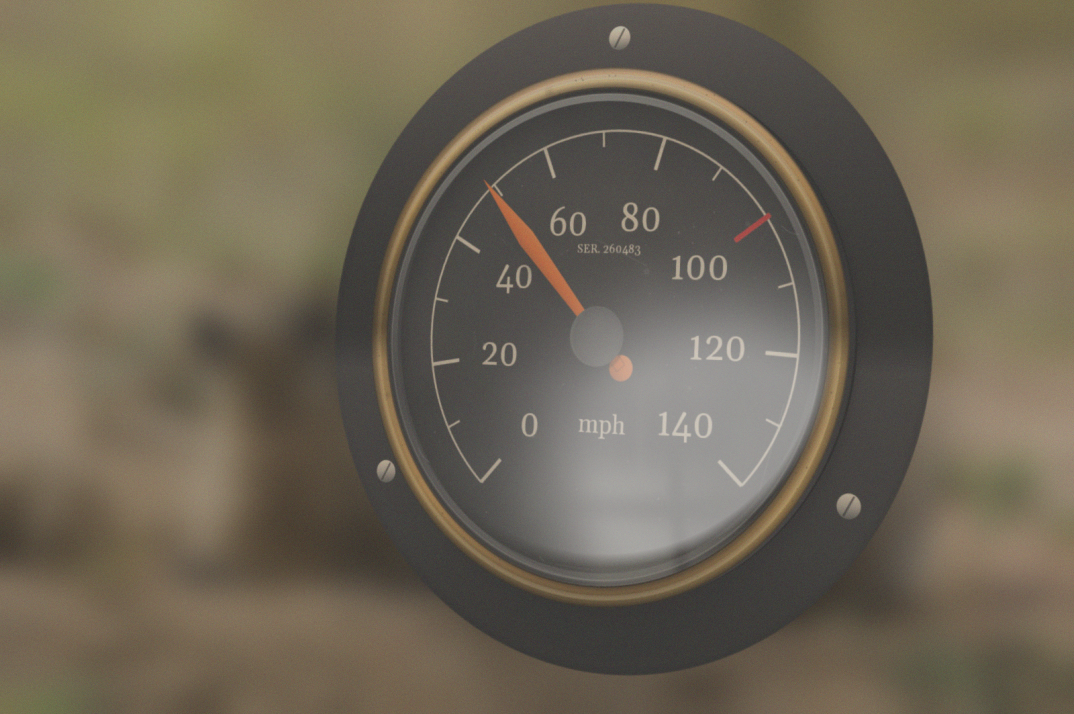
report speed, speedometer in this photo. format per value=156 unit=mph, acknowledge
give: value=50 unit=mph
